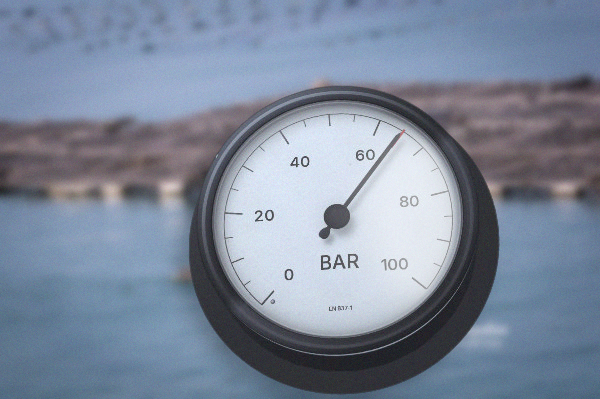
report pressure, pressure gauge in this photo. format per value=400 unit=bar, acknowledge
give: value=65 unit=bar
